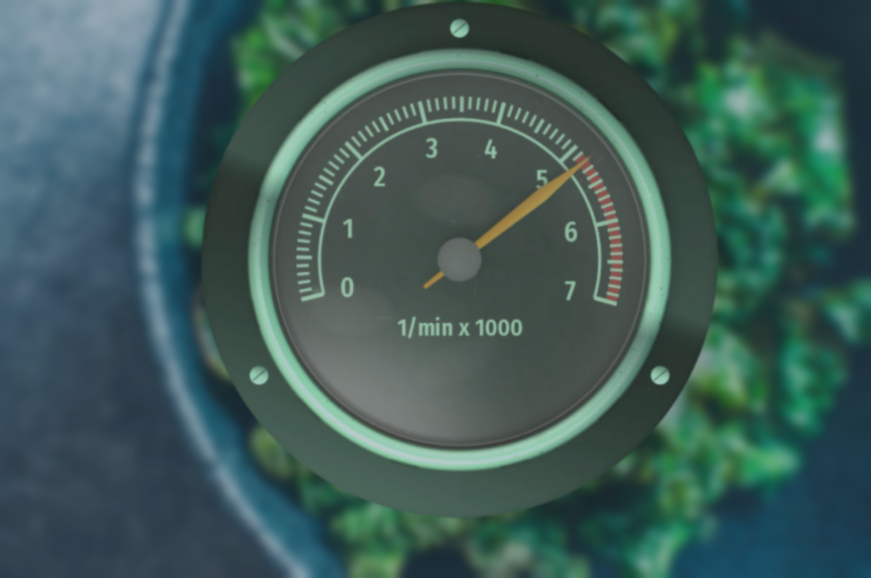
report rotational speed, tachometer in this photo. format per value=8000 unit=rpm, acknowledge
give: value=5200 unit=rpm
